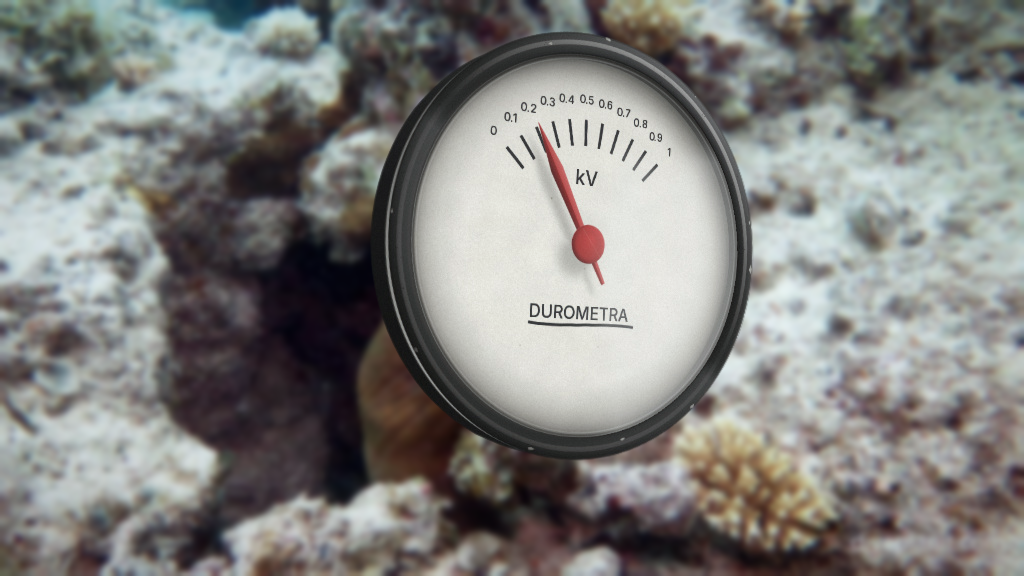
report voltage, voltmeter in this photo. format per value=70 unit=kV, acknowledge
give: value=0.2 unit=kV
